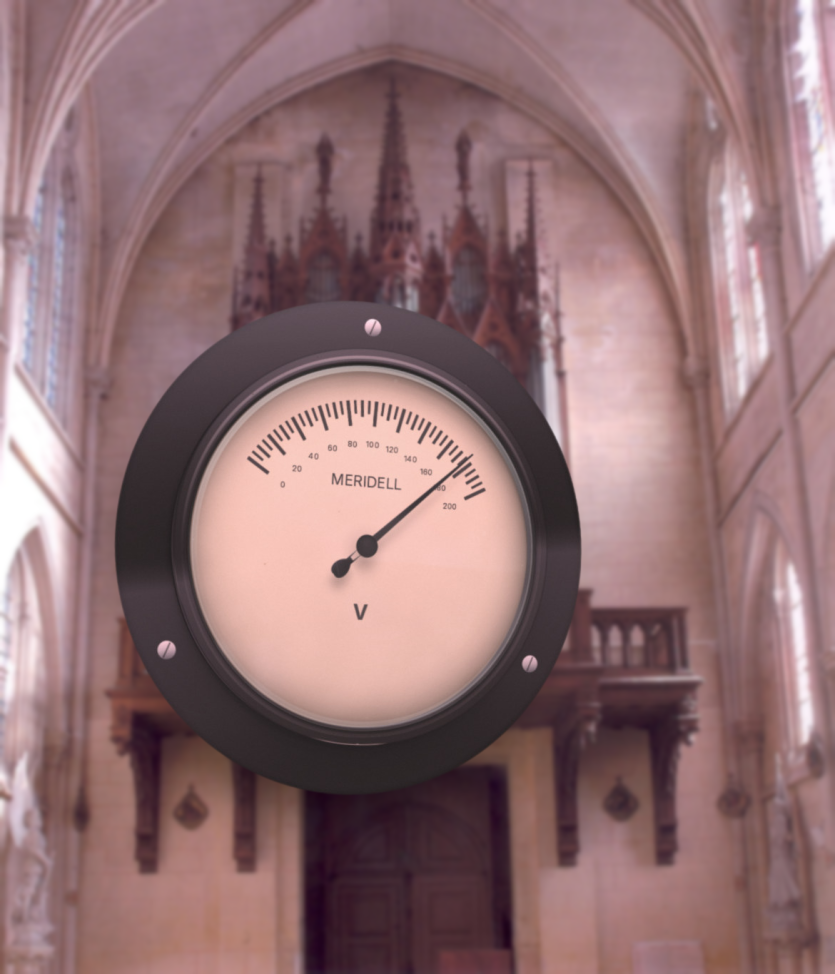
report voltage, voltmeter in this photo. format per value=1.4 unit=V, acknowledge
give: value=175 unit=V
